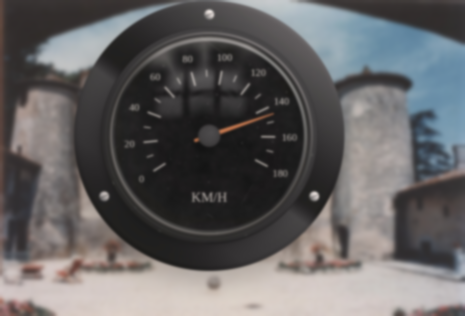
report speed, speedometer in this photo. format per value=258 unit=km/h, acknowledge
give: value=145 unit=km/h
